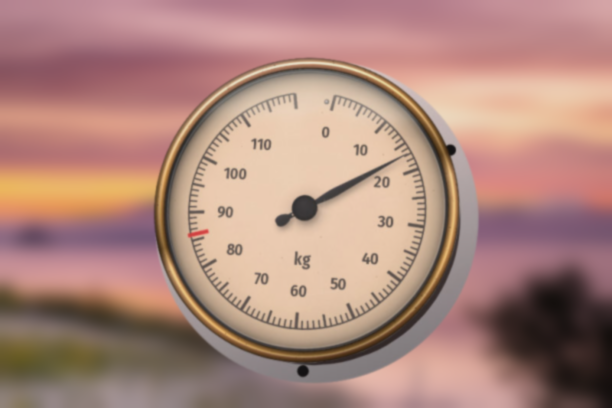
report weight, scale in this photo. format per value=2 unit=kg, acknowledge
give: value=17 unit=kg
